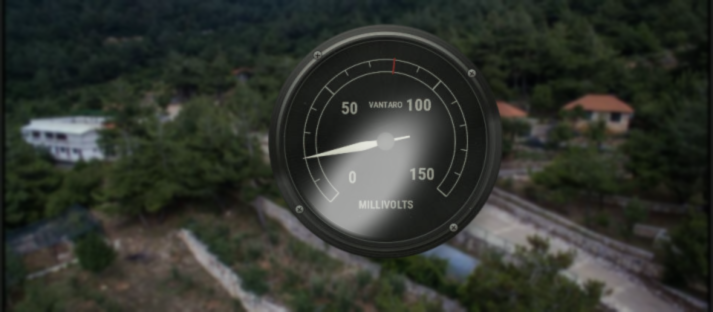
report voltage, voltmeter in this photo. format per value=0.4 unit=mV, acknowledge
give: value=20 unit=mV
